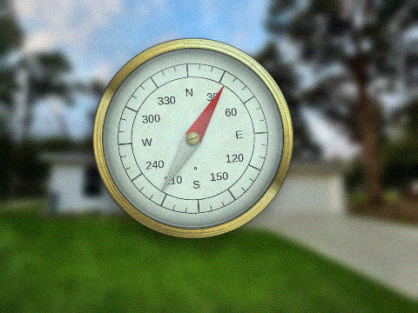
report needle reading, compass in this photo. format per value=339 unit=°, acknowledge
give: value=35 unit=°
